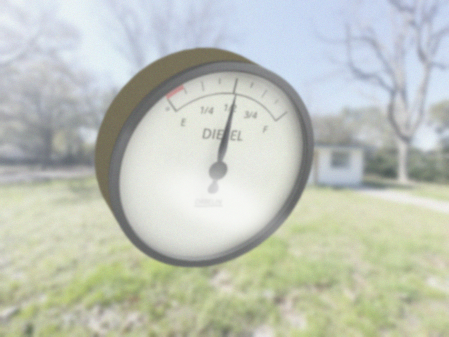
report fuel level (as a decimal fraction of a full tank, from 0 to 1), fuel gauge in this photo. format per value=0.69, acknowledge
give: value=0.5
